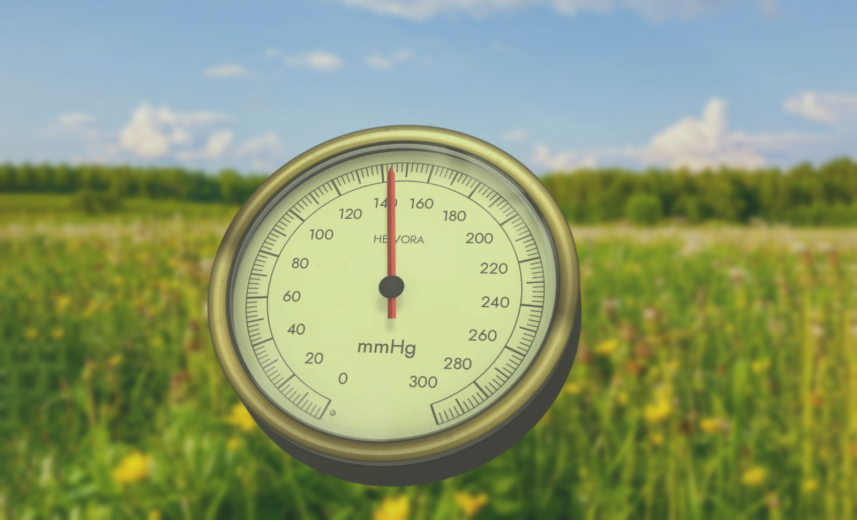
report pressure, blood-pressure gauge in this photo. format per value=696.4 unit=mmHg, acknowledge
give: value=144 unit=mmHg
